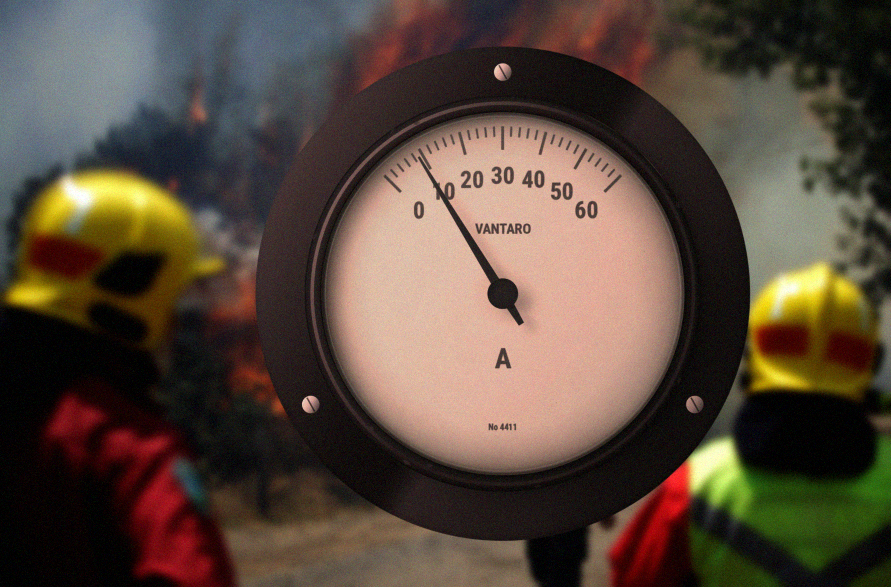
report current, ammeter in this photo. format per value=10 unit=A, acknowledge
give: value=9 unit=A
